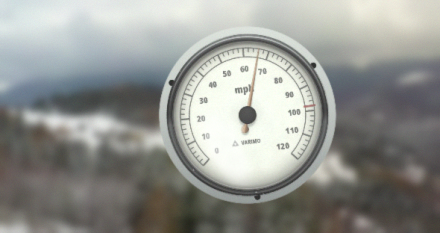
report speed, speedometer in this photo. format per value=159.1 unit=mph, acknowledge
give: value=66 unit=mph
